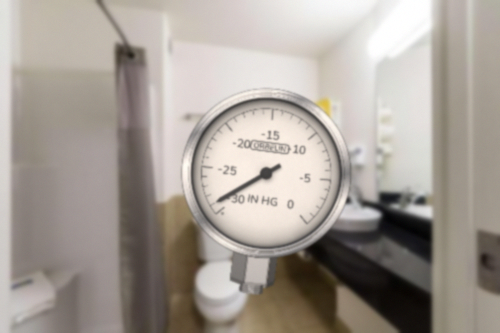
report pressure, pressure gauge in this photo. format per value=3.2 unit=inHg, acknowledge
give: value=-29 unit=inHg
